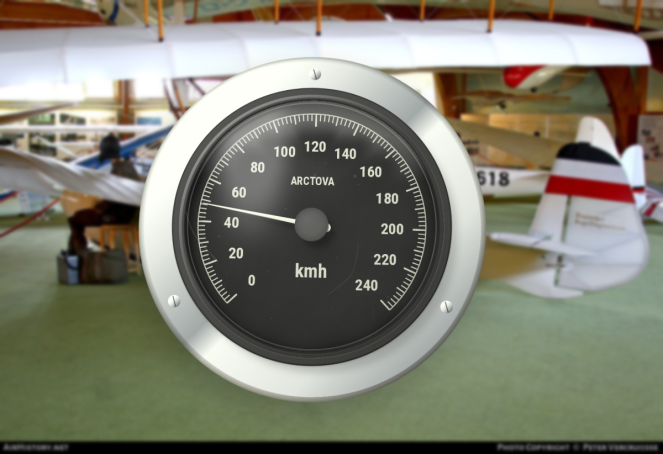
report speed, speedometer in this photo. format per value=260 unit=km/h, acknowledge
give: value=48 unit=km/h
